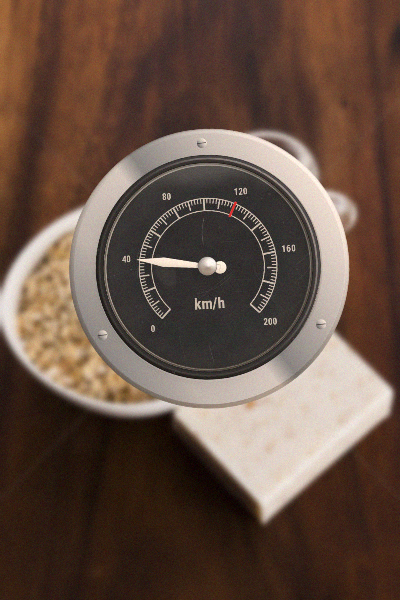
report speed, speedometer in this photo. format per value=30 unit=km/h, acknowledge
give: value=40 unit=km/h
